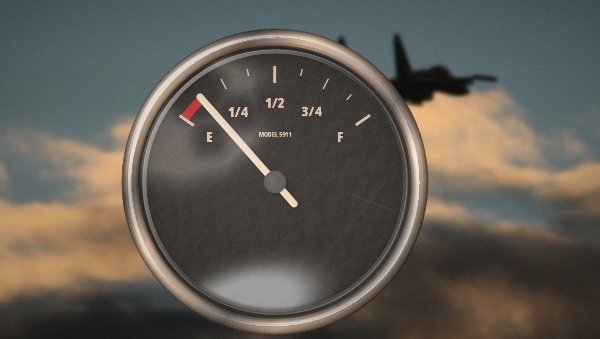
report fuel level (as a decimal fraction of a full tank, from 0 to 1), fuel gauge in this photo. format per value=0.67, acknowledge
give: value=0.125
